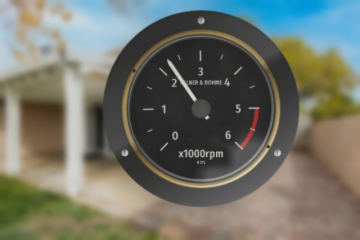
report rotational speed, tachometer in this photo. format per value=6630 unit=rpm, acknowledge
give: value=2250 unit=rpm
